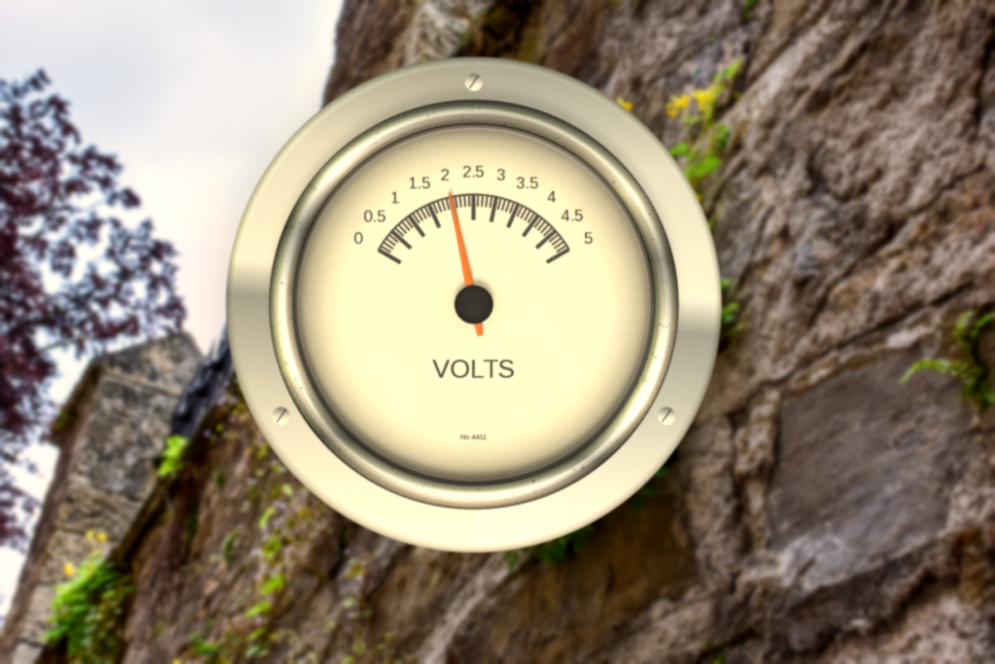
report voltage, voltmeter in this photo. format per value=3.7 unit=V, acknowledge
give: value=2 unit=V
